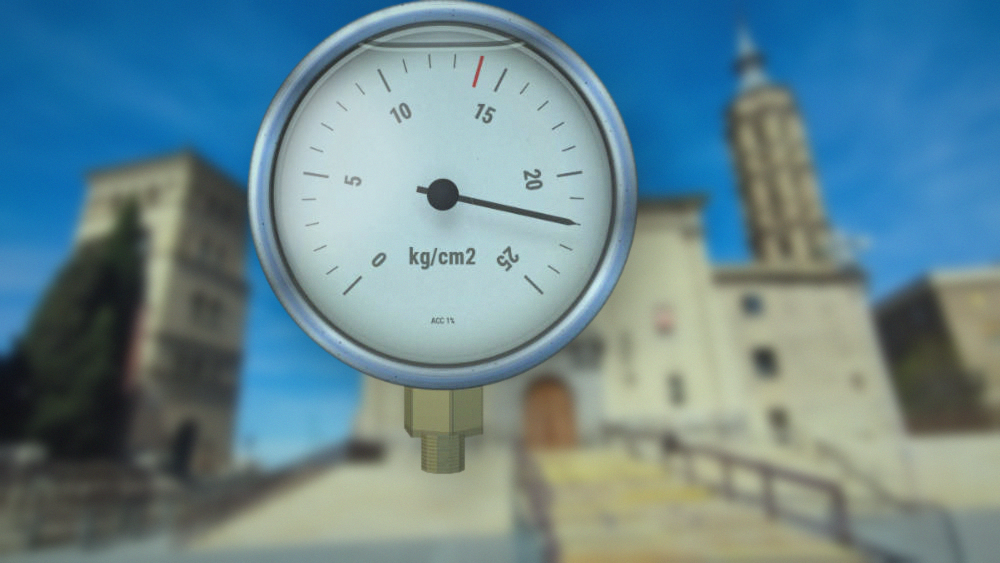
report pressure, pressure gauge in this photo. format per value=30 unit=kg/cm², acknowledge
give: value=22 unit=kg/cm²
